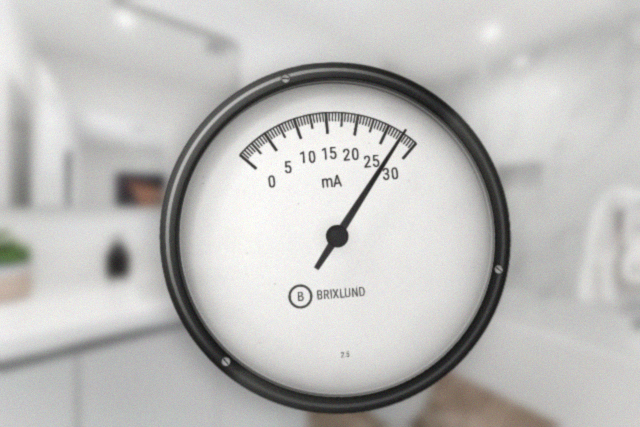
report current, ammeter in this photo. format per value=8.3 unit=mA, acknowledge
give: value=27.5 unit=mA
